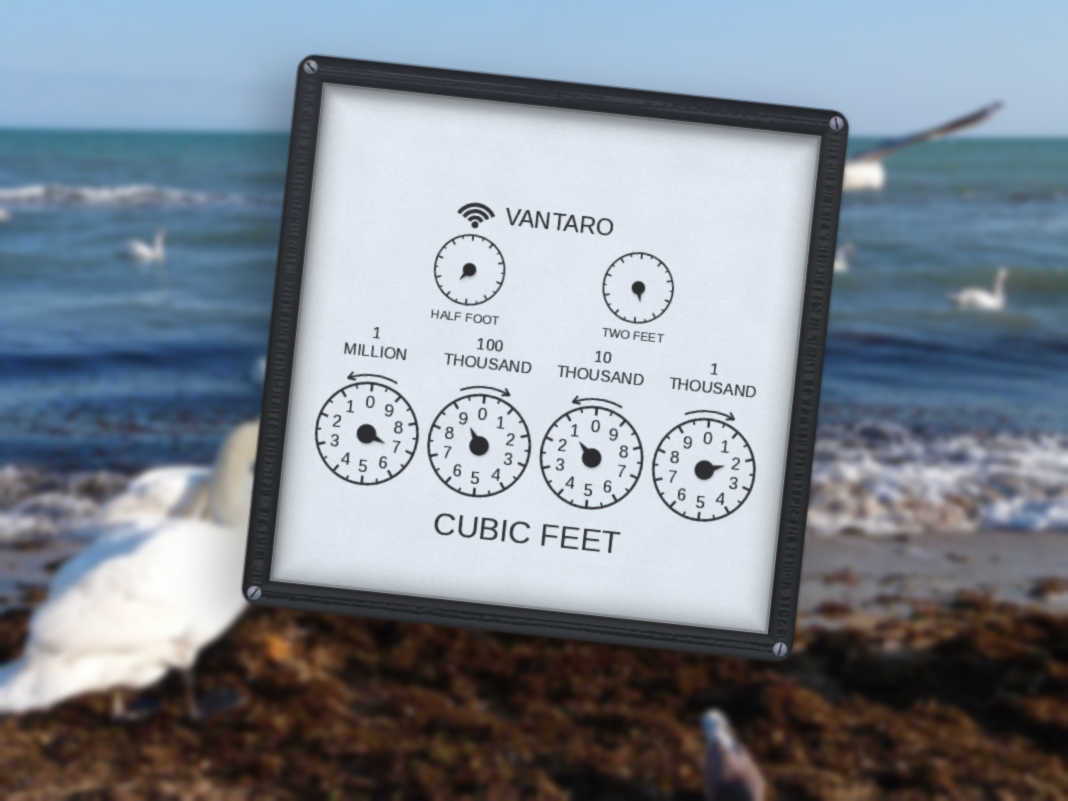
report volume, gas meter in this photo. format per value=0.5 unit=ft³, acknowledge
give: value=691200 unit=ft³
